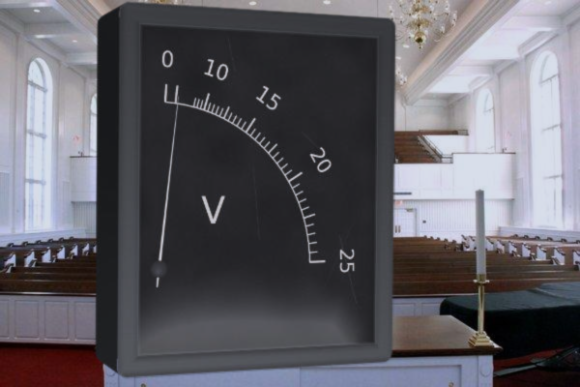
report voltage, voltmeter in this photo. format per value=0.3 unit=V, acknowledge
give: value=5 unit=V
